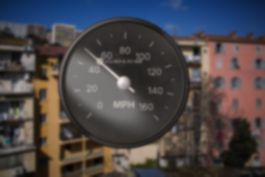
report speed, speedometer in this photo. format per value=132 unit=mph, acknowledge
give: value=50 unit=mph
